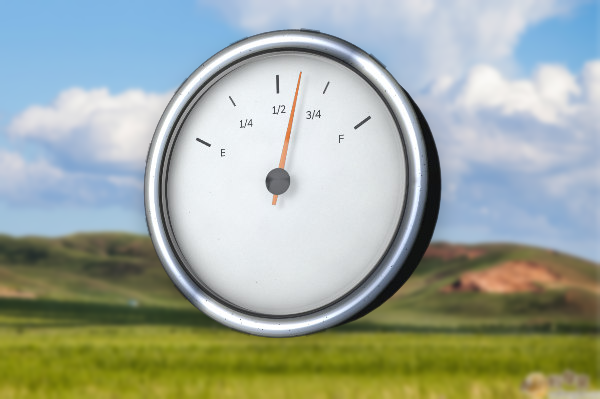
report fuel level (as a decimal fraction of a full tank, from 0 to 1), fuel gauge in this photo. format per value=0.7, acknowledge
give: value=0.625
